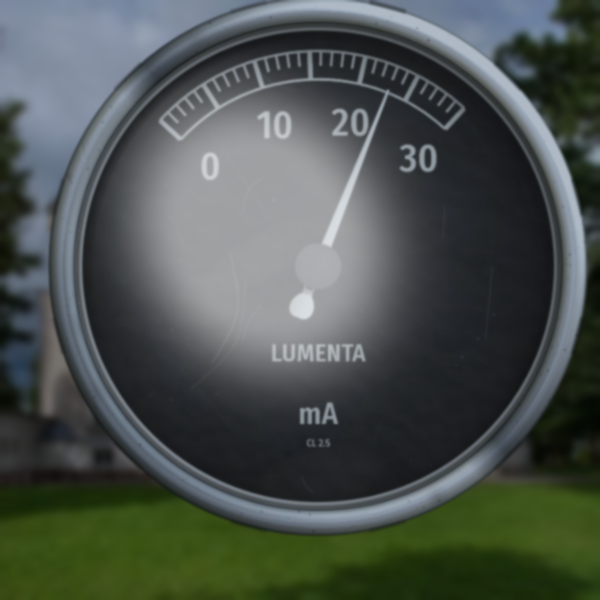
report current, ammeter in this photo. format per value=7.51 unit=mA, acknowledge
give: value=23 unit=mA
